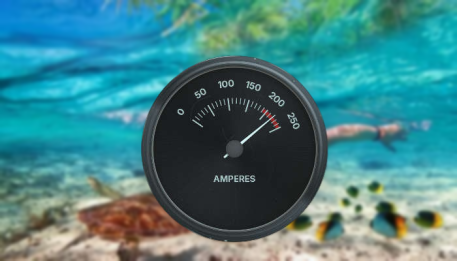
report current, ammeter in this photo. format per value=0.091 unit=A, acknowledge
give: value=220 unit=A
